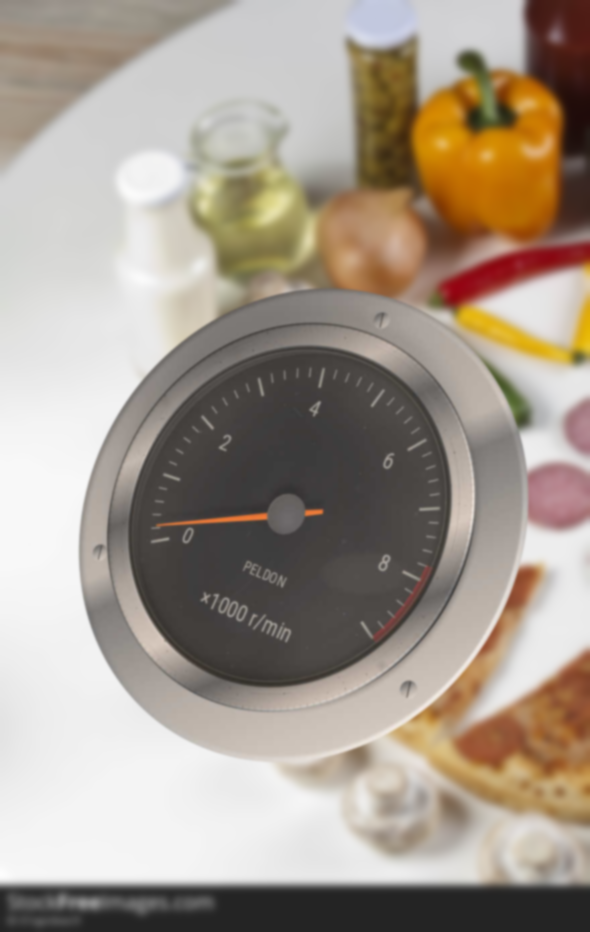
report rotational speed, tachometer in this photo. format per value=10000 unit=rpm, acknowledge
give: value=200 unit=rpm
